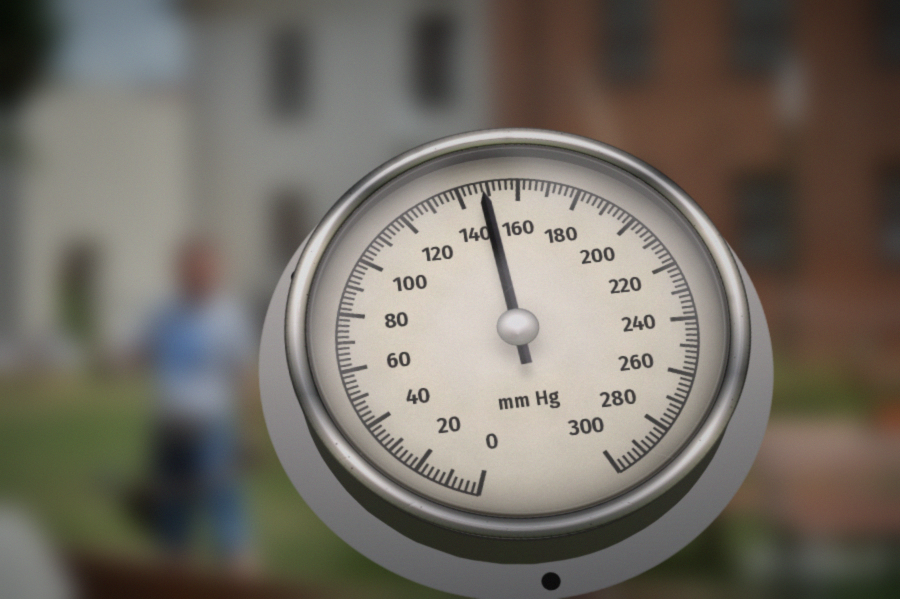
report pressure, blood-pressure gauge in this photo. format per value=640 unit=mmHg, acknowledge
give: value=148 unit=mmHg
